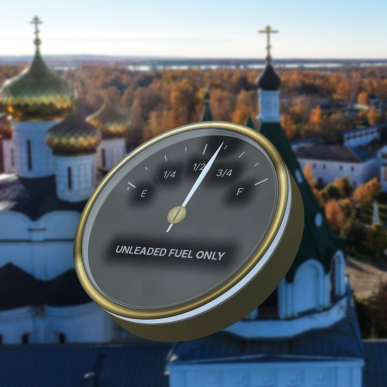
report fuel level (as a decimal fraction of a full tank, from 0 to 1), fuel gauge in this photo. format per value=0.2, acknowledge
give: value=0.625
